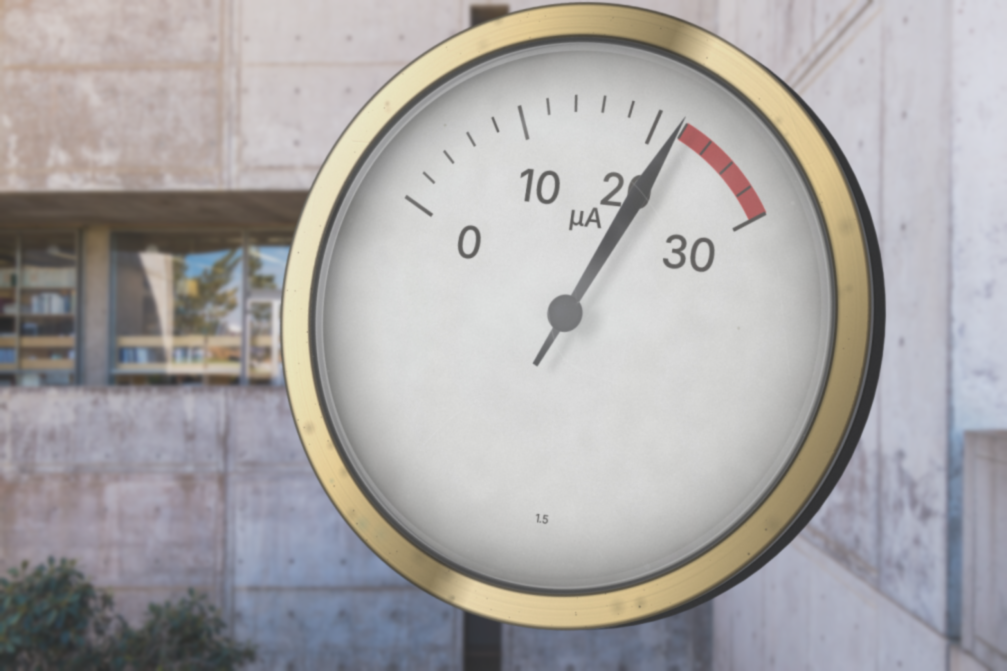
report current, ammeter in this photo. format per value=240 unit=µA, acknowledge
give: value=22 unit=µA
